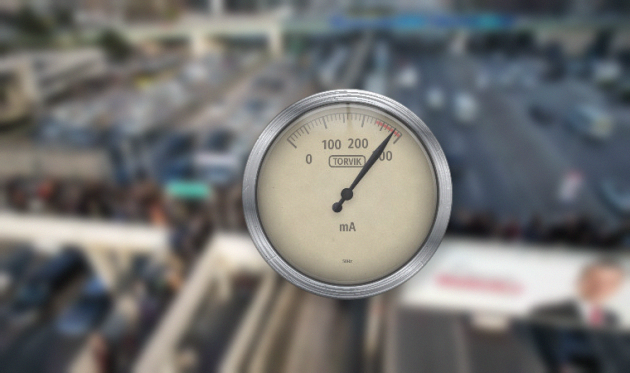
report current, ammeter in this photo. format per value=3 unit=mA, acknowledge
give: value=280 unit=mA
